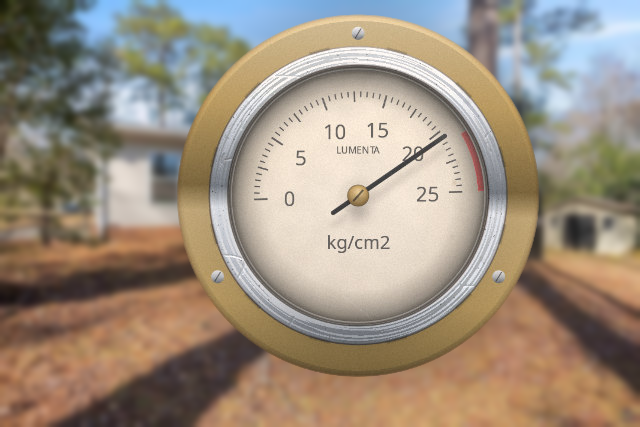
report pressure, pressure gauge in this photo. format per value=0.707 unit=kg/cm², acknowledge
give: value=20.5 unit=kg/cm²
